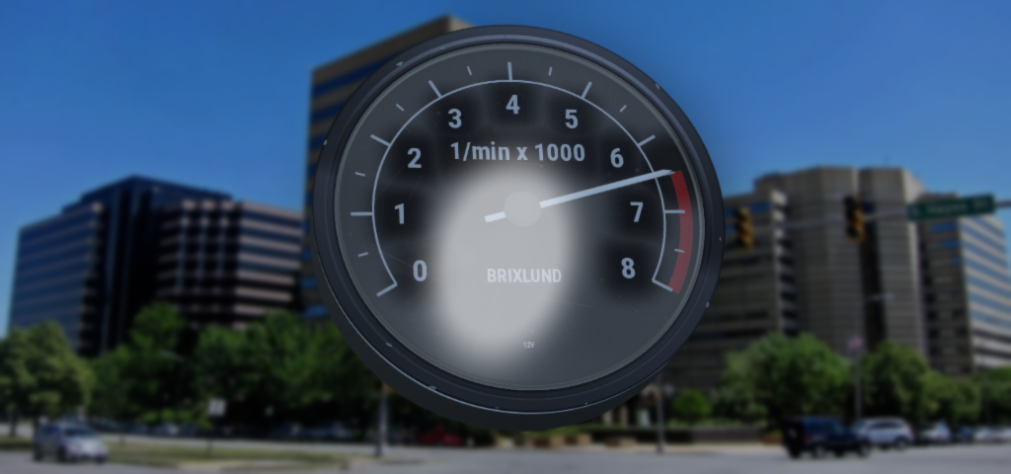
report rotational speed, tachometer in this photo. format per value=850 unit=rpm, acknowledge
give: value=6500 unit=rpm
